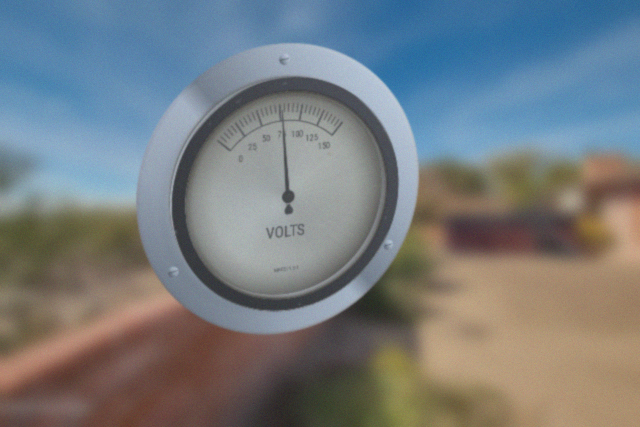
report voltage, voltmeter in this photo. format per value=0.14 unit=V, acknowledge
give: value=75 unit=V
